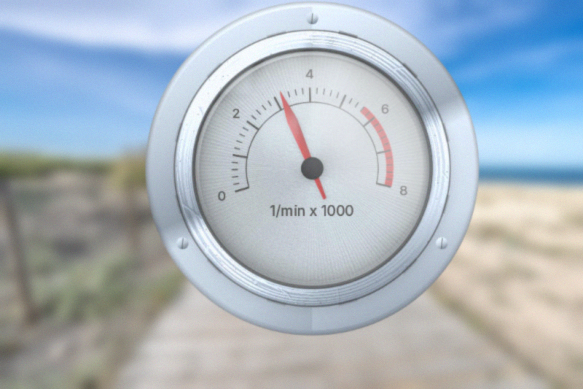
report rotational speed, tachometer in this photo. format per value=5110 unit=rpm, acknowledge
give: value=3200 unit=rpm
